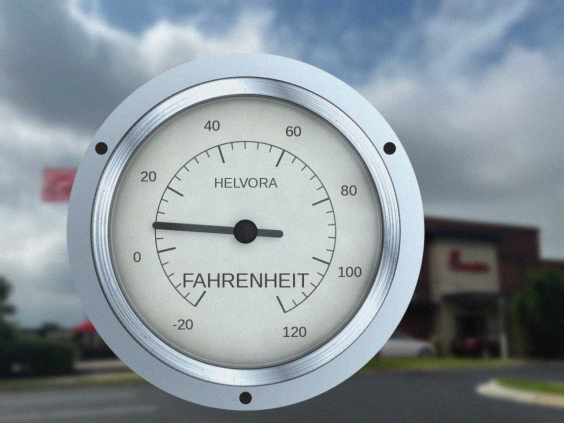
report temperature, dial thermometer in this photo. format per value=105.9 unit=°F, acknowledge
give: value=8 unit=°F
